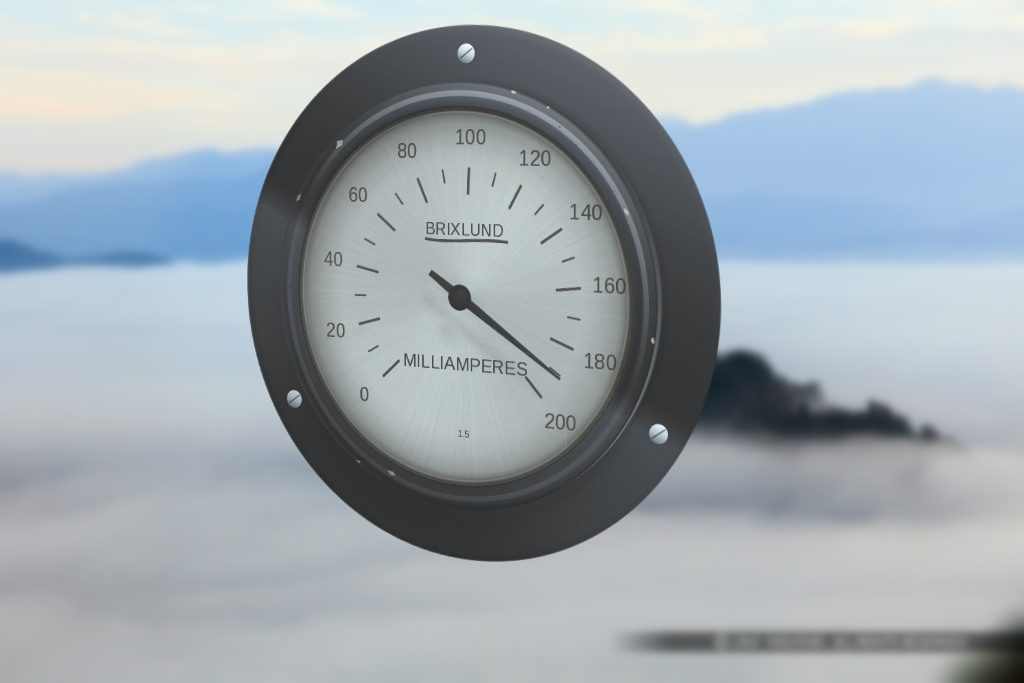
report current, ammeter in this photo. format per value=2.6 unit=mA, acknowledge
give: value=190 unit=mA
